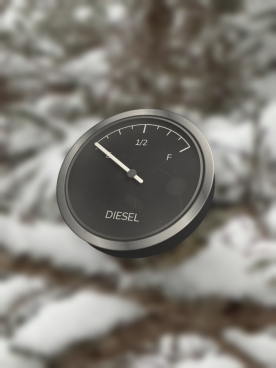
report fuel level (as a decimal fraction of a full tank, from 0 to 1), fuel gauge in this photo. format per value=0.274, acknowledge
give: value=0
